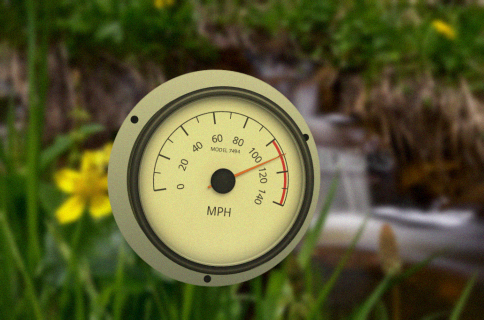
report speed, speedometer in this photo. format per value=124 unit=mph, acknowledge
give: value=110 unit=mph
